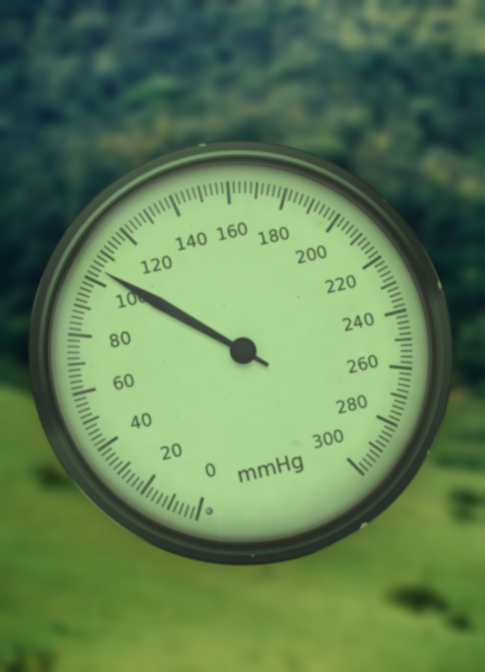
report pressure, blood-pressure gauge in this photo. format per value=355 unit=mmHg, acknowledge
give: value=104 unit=mmHg
